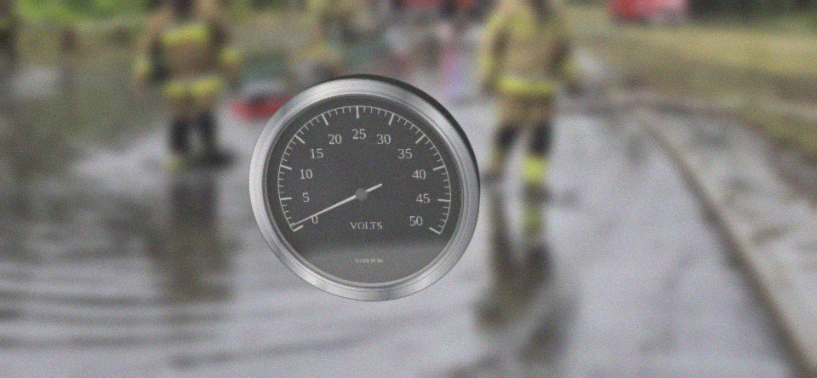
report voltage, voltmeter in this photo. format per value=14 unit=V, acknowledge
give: value=1 unit=V
